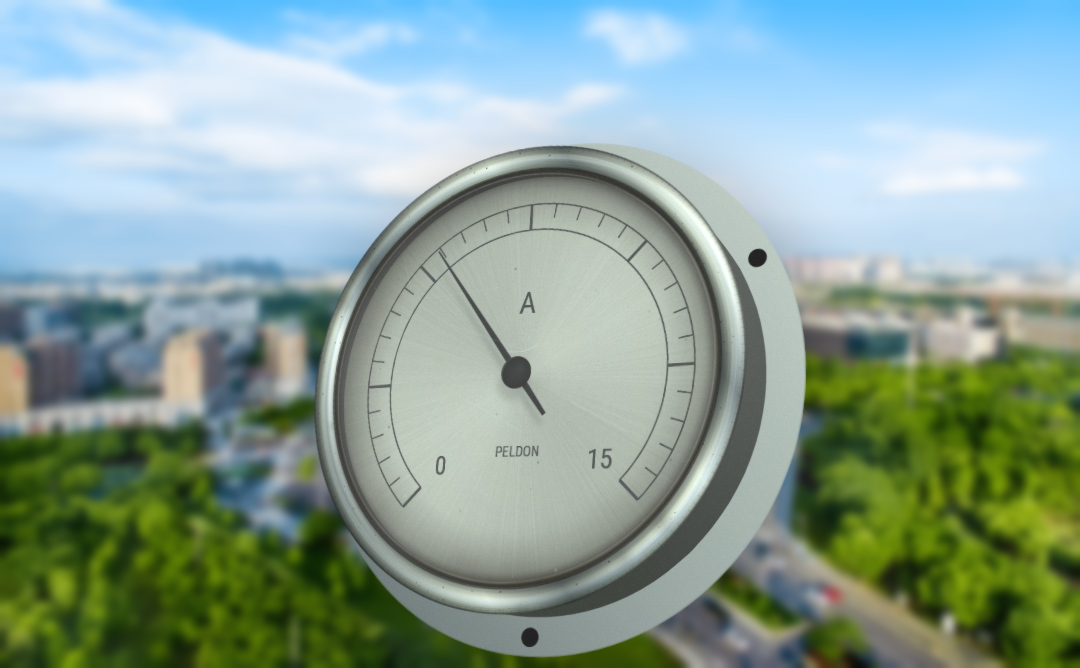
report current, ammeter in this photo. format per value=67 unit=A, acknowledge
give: value=5.5 unit=A
